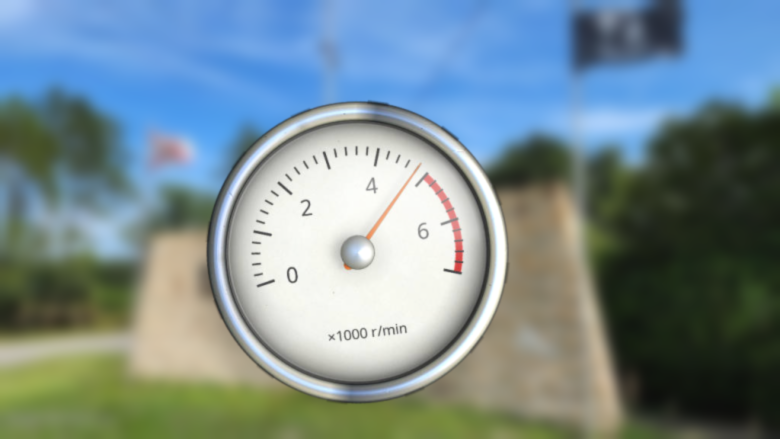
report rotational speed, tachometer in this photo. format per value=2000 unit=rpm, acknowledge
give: value=4800 unit=rpm
